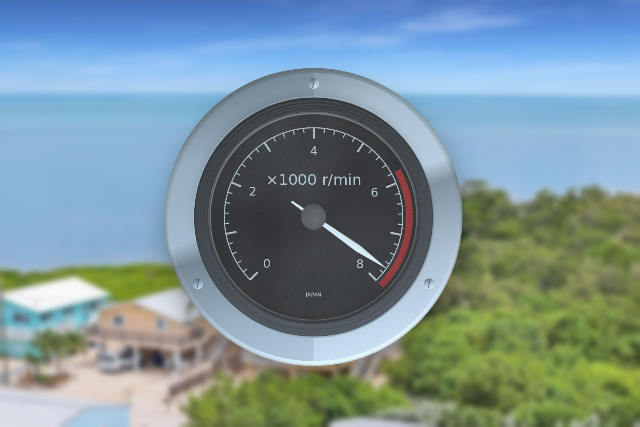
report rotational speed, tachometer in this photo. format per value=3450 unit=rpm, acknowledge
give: value=7700 unit=rpm
